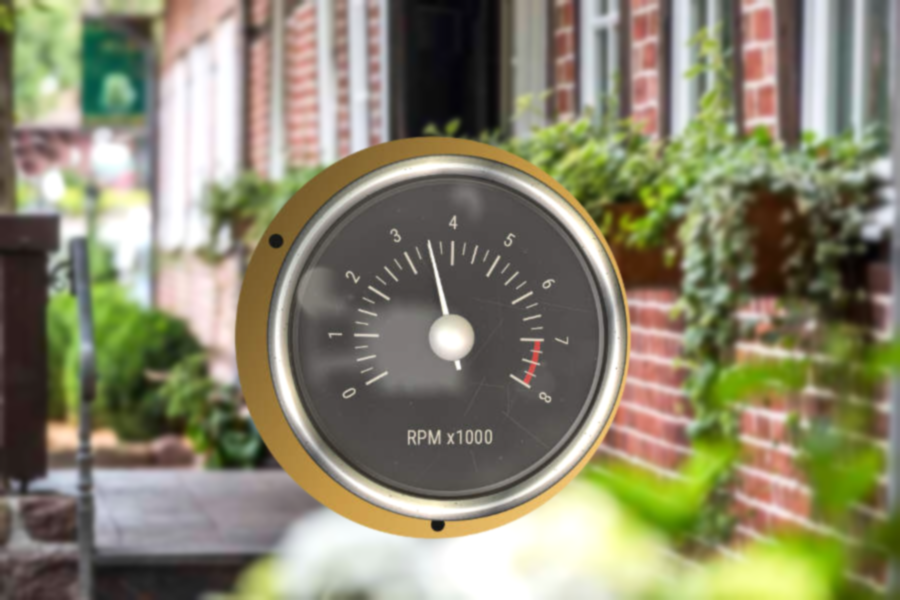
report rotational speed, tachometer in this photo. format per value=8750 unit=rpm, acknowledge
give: value=3500 unit=rpm
